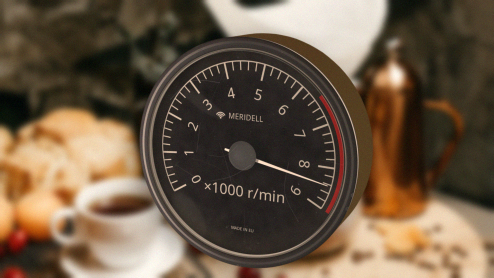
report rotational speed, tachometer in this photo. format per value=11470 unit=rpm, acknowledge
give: value=8400 unit=rpm
